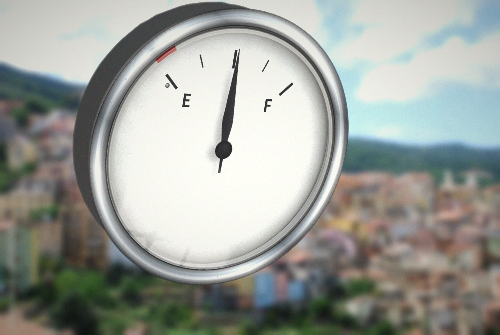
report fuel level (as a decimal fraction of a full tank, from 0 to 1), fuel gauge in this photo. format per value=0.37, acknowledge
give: value=0.5
